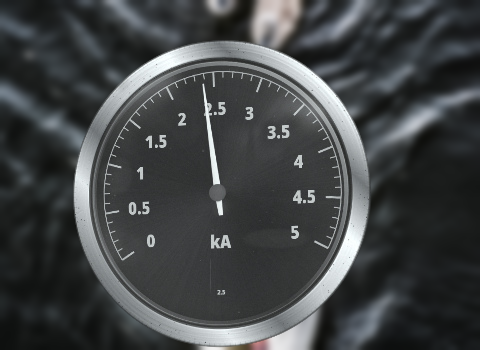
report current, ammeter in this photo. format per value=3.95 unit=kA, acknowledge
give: value=2.4 unit=kA
